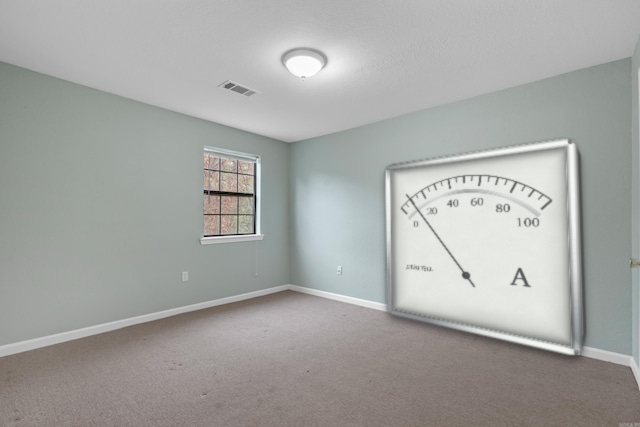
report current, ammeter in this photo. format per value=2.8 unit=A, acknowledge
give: value=10 unit=A
